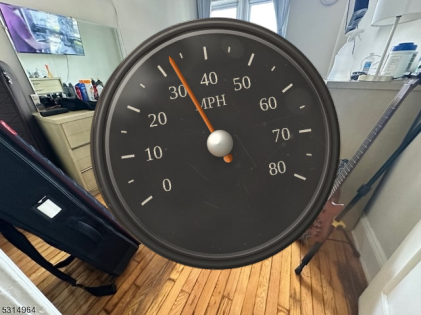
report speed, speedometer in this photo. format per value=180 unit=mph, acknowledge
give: value=32.5 unit=mph
